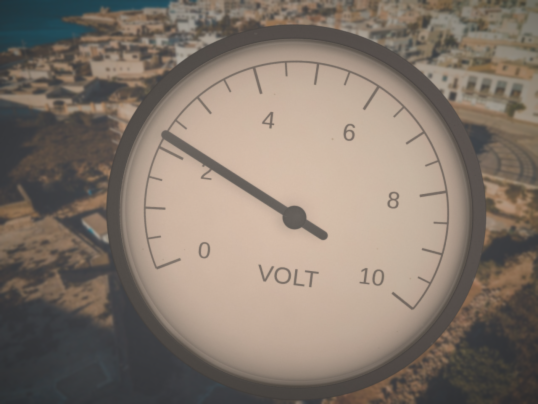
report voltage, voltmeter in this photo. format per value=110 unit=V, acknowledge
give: value=2.25 unit=V
